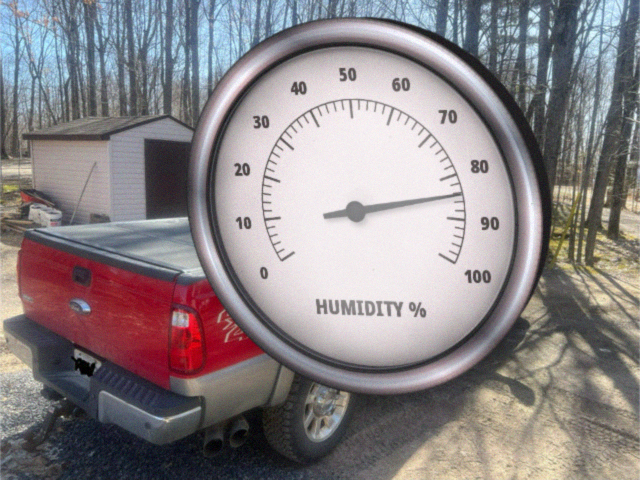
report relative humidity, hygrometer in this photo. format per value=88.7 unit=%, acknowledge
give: value=84 unit=%
